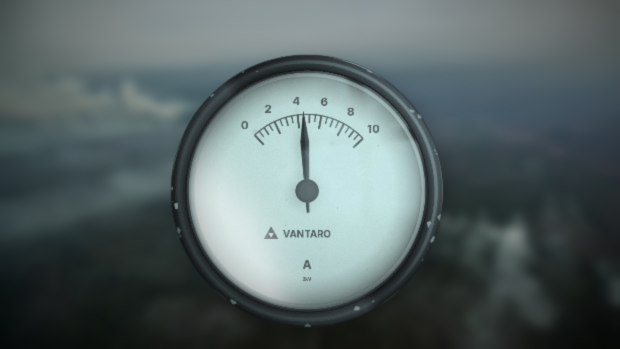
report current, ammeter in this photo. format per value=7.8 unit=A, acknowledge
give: value=4.5 unit=A
